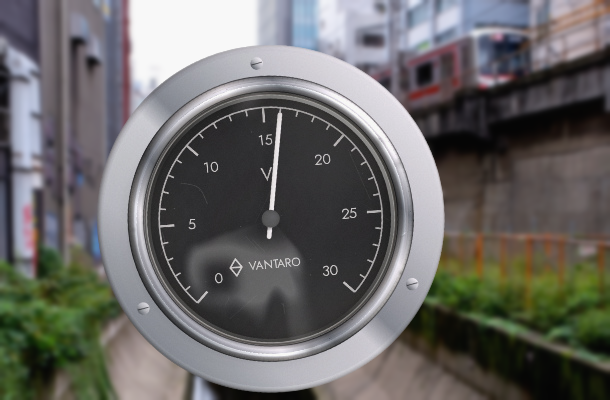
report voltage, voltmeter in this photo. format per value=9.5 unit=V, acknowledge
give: value=16 unit=V
